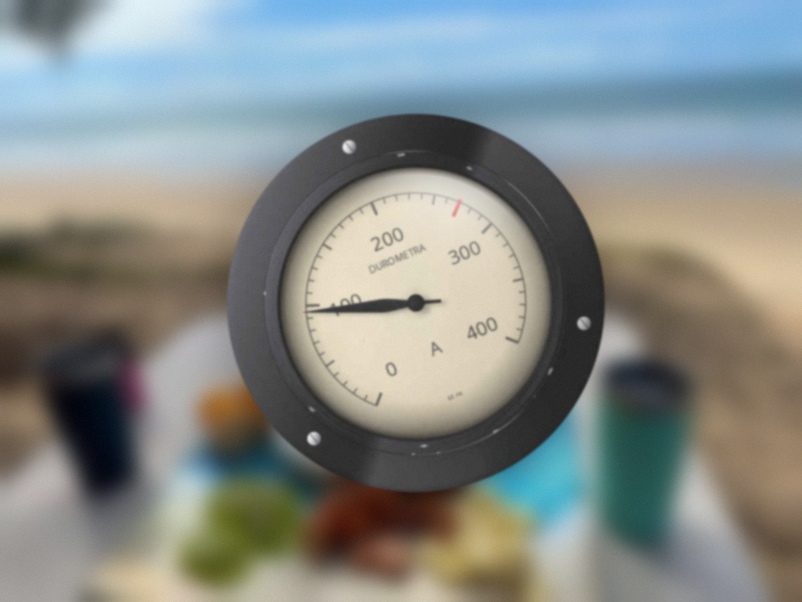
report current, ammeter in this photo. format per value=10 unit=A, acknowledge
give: value=95 unit=A
